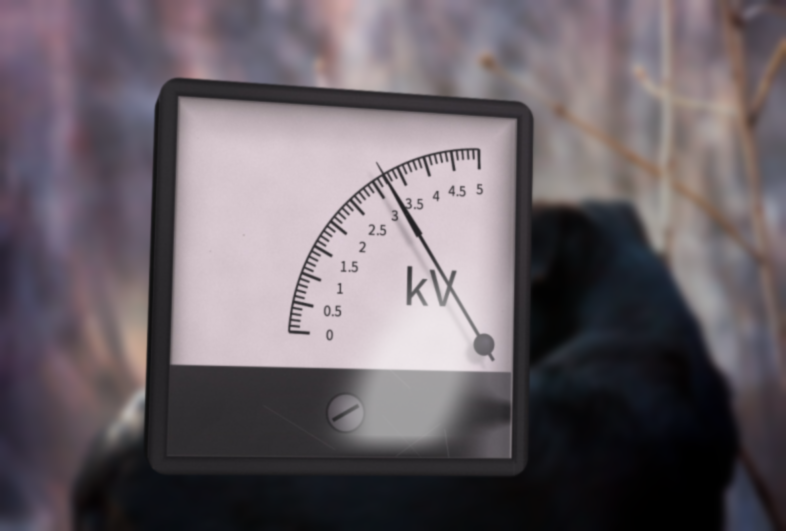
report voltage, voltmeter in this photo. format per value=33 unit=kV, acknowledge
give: value=3.2 unit=kV
